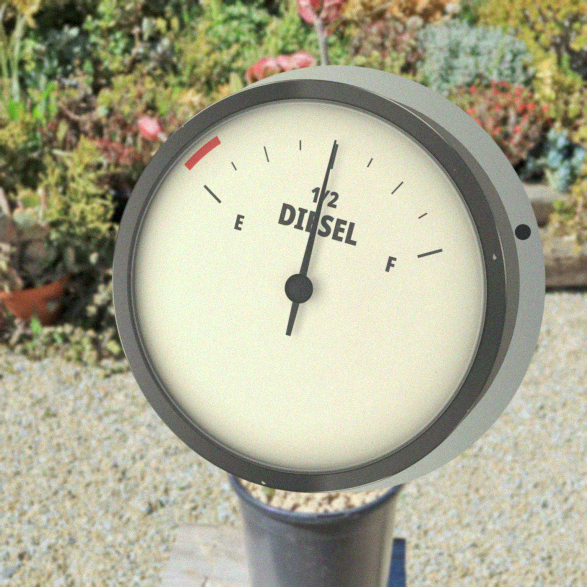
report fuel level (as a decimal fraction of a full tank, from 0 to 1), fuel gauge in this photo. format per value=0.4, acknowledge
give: value=0.5
